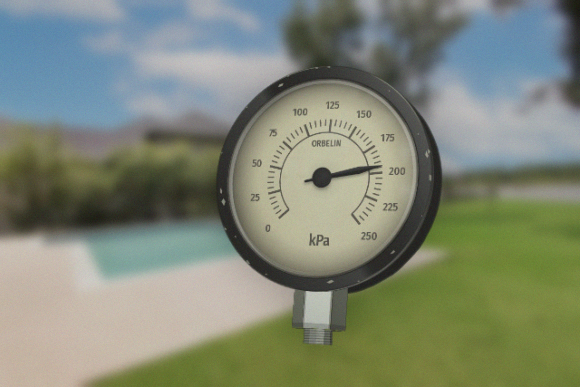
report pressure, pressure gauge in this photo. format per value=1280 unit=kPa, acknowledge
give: value=195 unit=kPa
